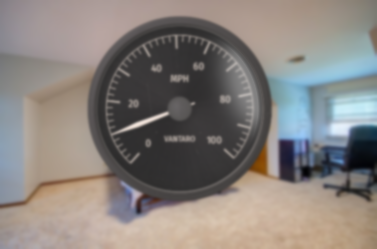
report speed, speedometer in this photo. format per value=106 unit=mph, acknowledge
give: value=10 unit=mph
